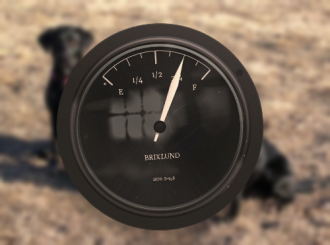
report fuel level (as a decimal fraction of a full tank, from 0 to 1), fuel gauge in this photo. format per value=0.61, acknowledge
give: value=0.75
